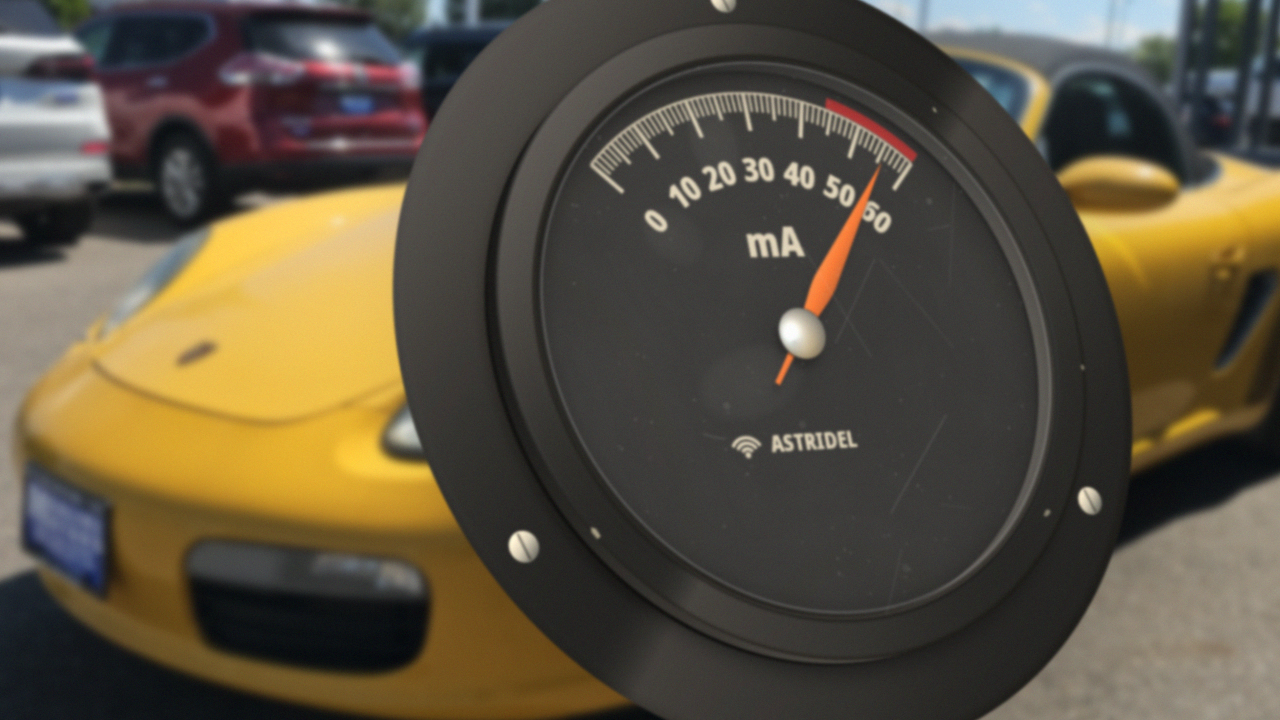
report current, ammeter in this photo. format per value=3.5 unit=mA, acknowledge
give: value=55 unit=mA
